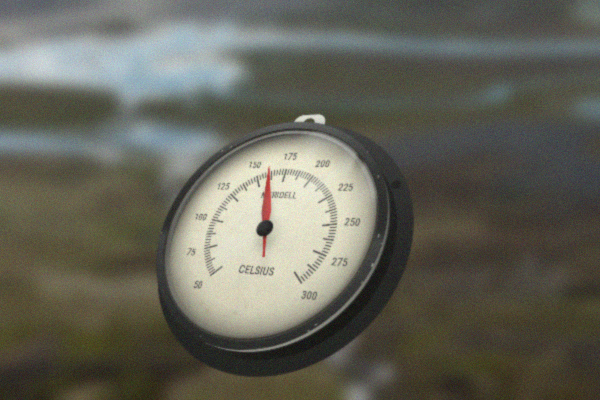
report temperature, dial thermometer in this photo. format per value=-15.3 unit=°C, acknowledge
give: value=162.5 unit=°C
